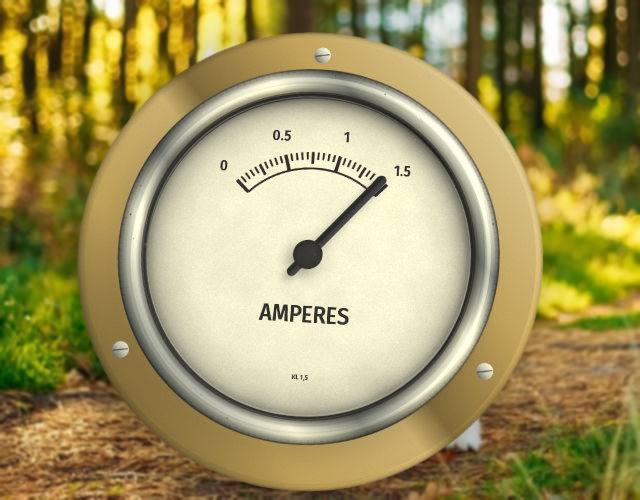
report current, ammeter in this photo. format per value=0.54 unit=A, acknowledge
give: value=1.45 unit=A
